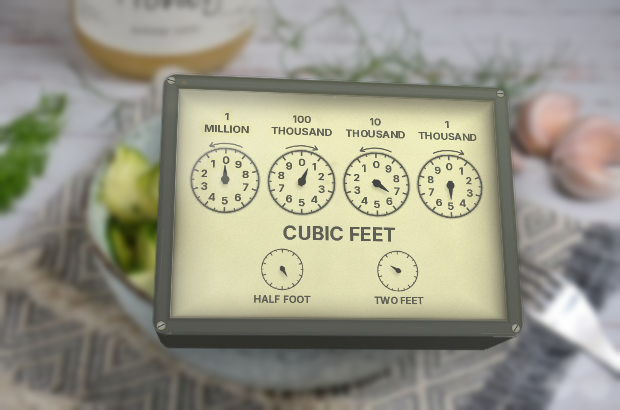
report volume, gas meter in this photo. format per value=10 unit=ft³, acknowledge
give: value=6500 unit=ft³
